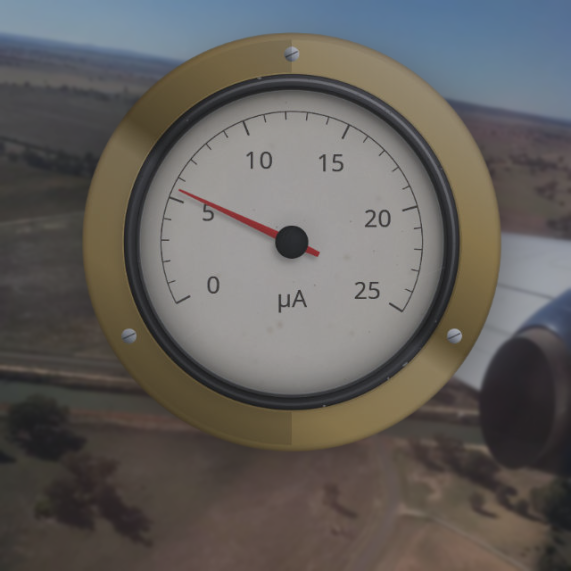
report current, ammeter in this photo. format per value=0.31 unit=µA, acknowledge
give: value=5.5 unit=µA
